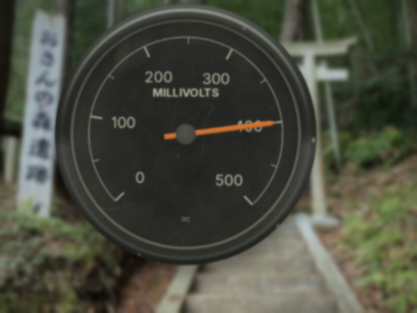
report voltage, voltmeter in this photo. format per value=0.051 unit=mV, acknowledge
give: value=400 unit=mV
